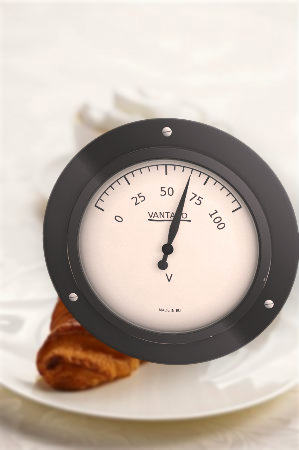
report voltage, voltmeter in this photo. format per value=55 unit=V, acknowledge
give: value=65 unit=V
